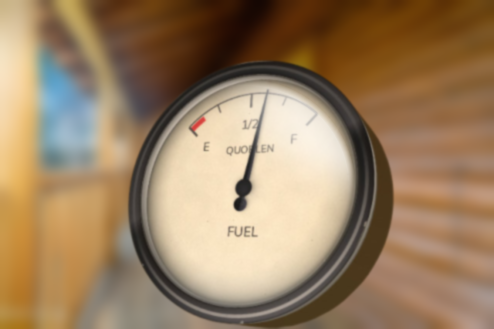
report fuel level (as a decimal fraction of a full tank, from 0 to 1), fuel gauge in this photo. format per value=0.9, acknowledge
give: value=0.625
